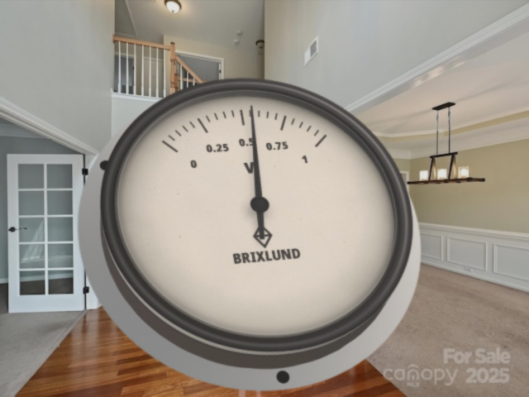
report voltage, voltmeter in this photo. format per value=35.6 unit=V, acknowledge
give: value=0.55 unit=V
